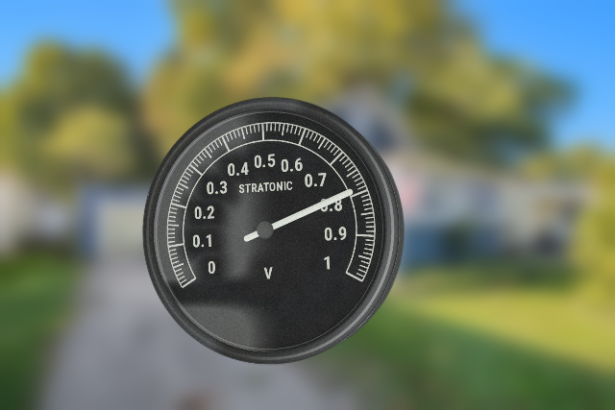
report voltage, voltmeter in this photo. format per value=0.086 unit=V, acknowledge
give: value=0.79 unit=V
